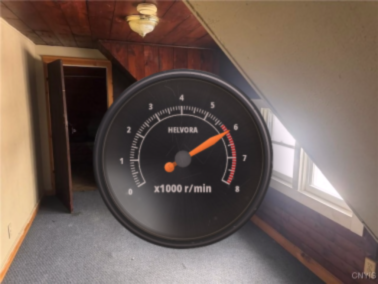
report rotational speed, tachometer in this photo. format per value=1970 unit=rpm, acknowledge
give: value=6000 unit=rpm
